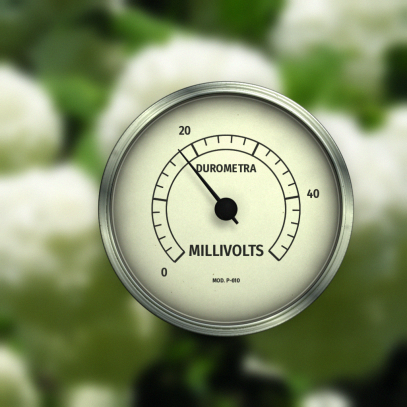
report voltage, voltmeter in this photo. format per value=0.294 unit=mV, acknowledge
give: value=18 unit=mV
